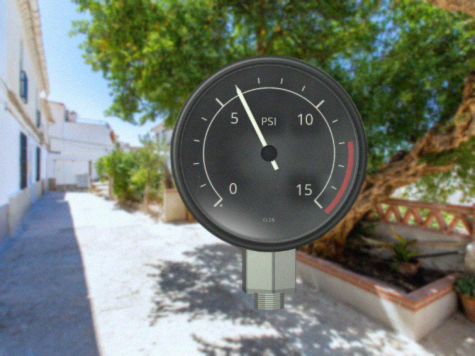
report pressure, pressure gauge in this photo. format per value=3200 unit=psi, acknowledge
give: value=6 unit=psi
